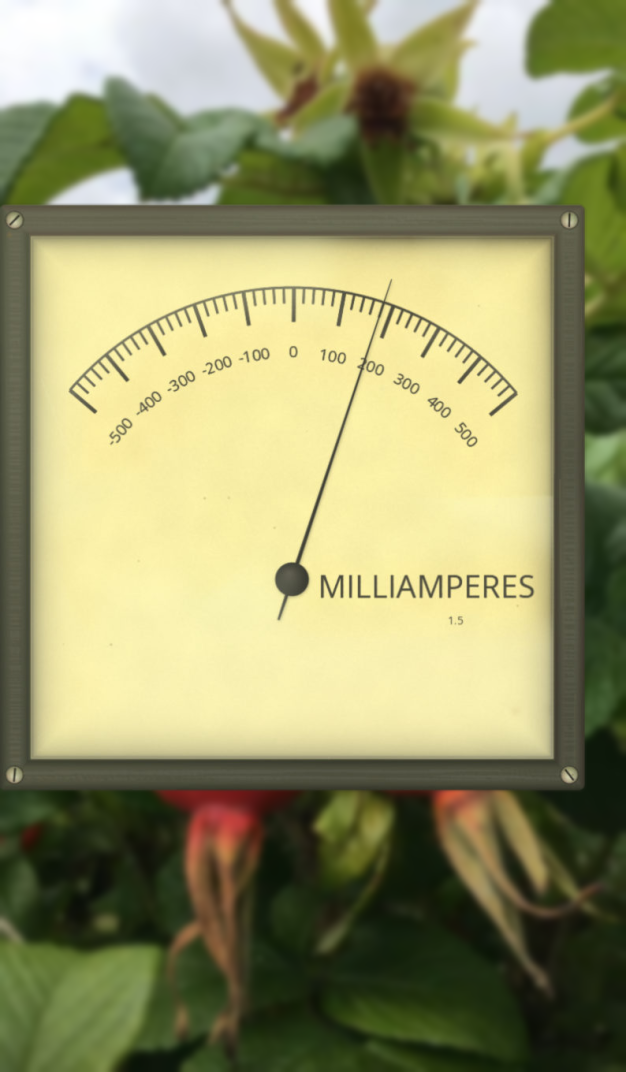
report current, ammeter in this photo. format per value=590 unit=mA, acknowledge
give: value=180 unit=mA
